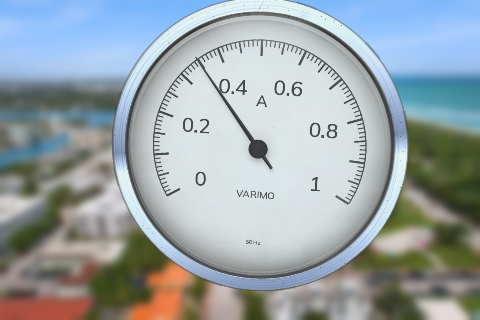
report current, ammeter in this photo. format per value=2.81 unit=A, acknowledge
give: value=0.35 unit=A
